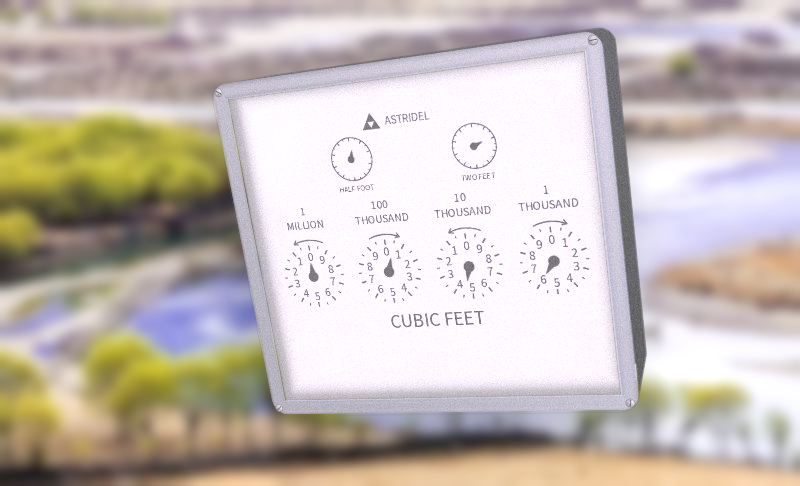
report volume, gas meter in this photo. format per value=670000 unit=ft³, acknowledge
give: value=4600 unit=ft³
